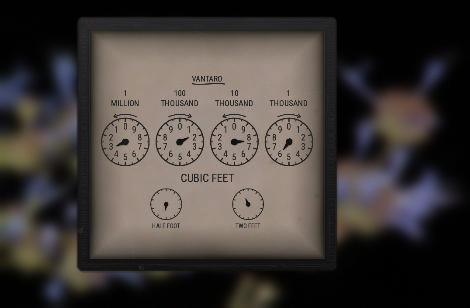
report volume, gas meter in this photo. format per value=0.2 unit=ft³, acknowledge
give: value=317600 unit=ft³
